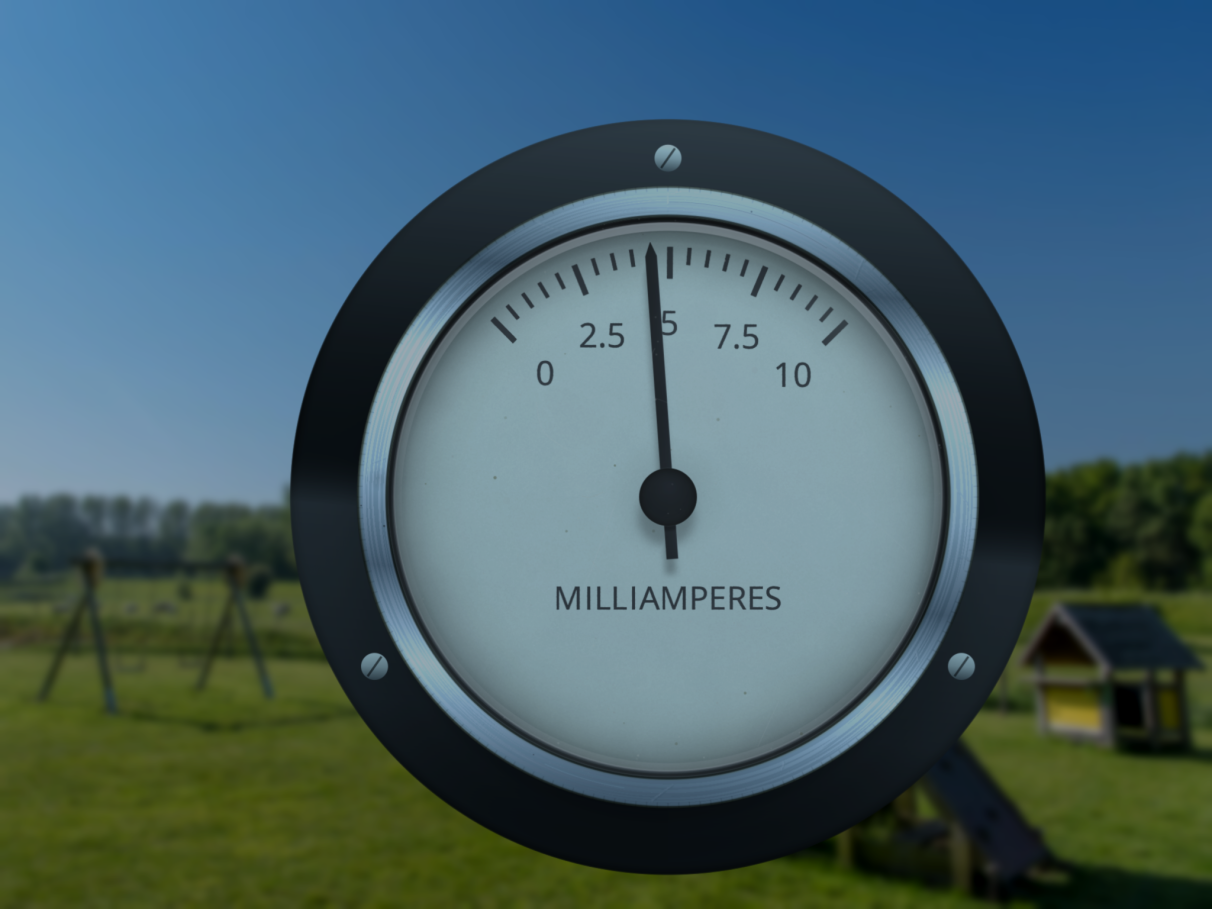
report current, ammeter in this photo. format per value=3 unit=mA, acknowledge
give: value=4.5 unit=mA
